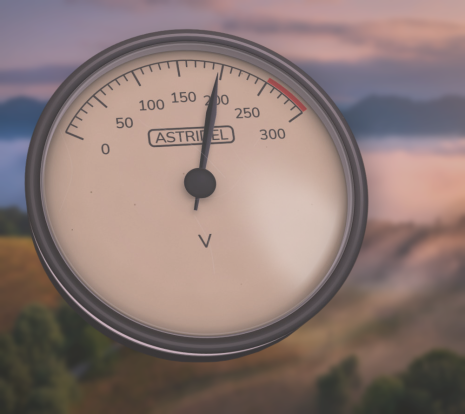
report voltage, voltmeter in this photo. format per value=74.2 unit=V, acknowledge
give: value=195 unit=V
